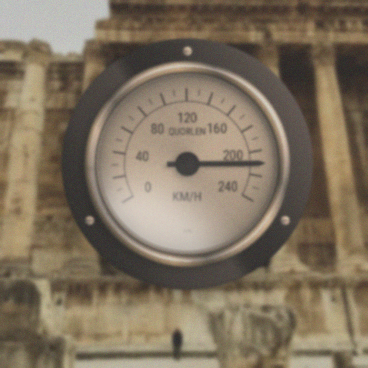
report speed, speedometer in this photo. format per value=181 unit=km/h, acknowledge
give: value=210 unit=km/h
